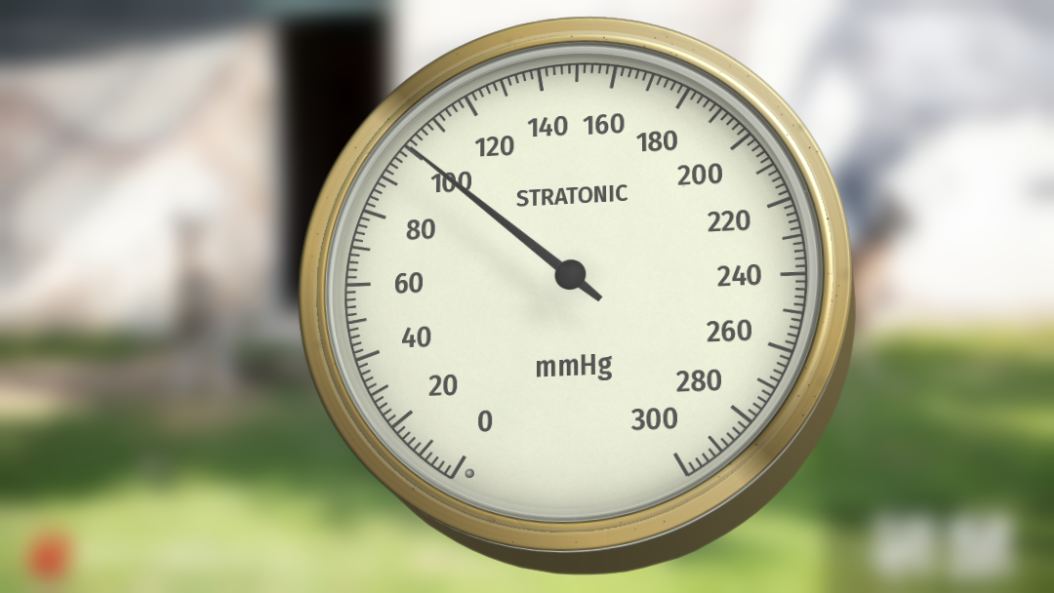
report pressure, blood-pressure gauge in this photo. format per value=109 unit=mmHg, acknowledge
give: value=100 unit=mmHg
